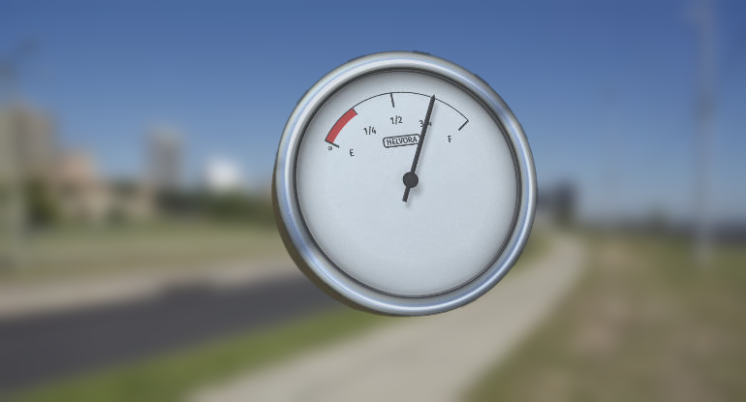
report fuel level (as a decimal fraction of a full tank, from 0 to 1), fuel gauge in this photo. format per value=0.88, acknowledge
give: value=0.75
